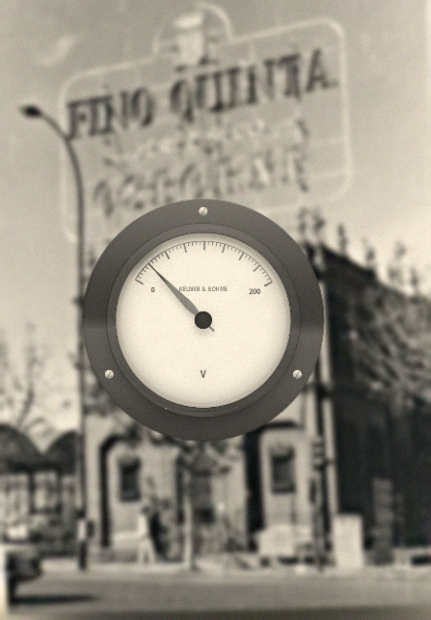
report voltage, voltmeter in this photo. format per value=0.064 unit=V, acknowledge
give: value=25 unit=V
